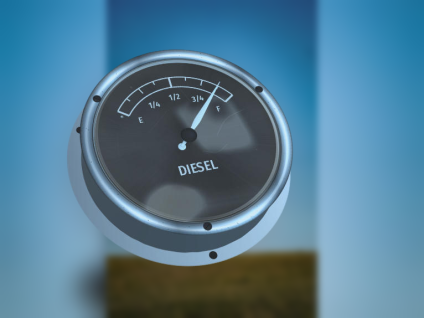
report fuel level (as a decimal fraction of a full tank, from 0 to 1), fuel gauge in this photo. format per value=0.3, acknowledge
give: value=0.875
